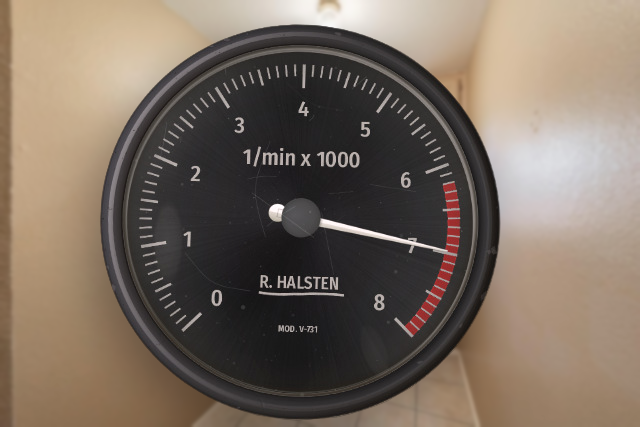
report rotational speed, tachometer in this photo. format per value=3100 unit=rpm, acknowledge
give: value=7000 unit=rpm
